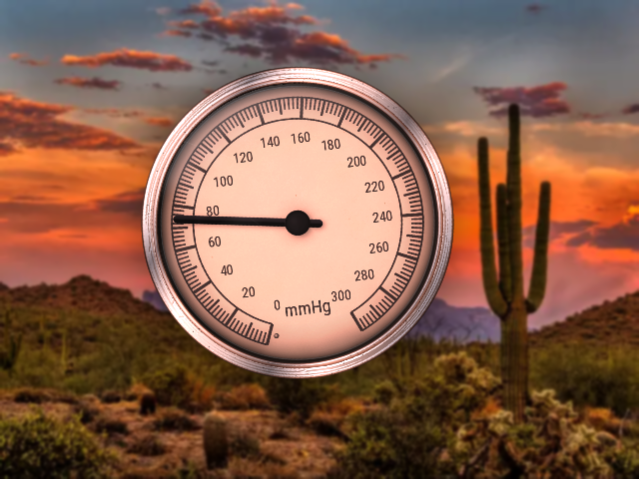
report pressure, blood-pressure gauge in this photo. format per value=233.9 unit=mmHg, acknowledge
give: value=74 unit=mmHg
